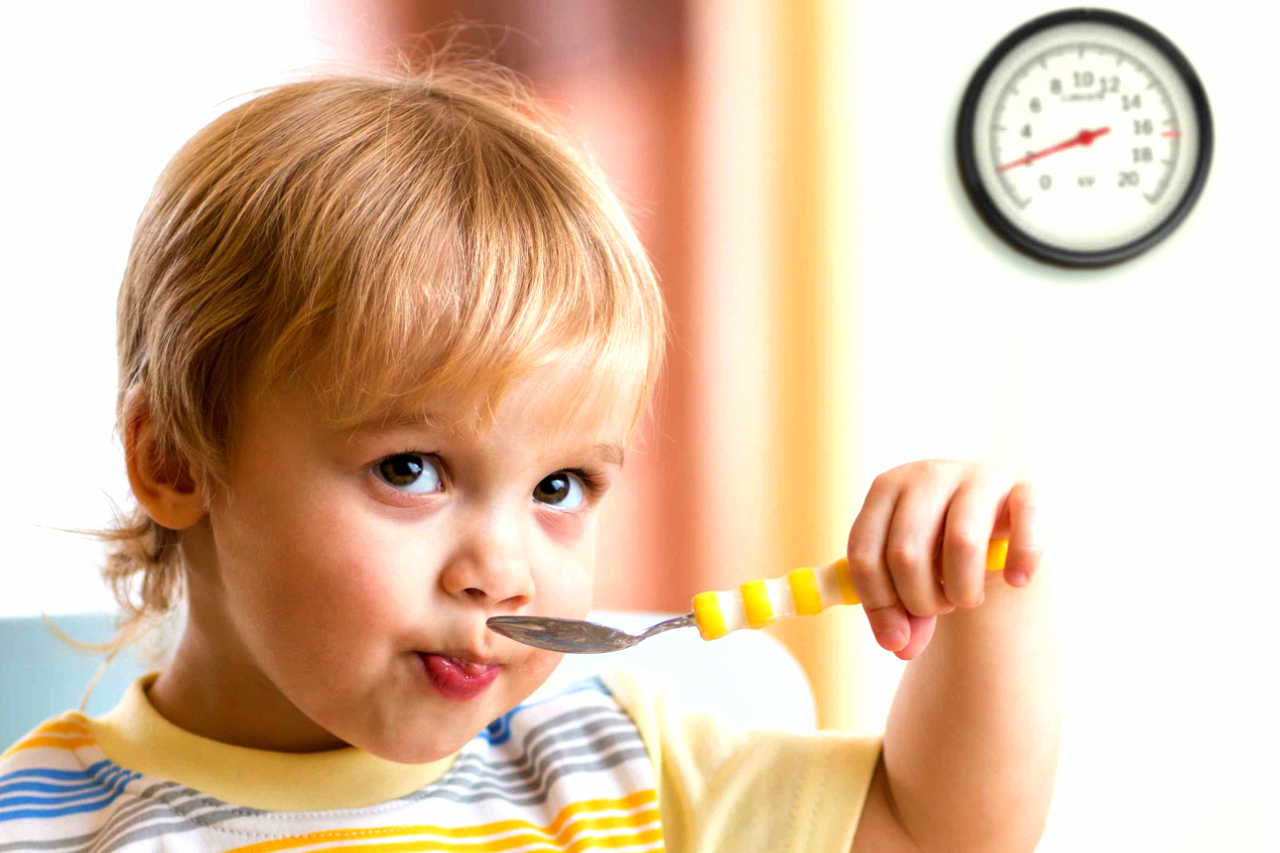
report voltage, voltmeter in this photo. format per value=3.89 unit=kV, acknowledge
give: value=2 unit=kV
